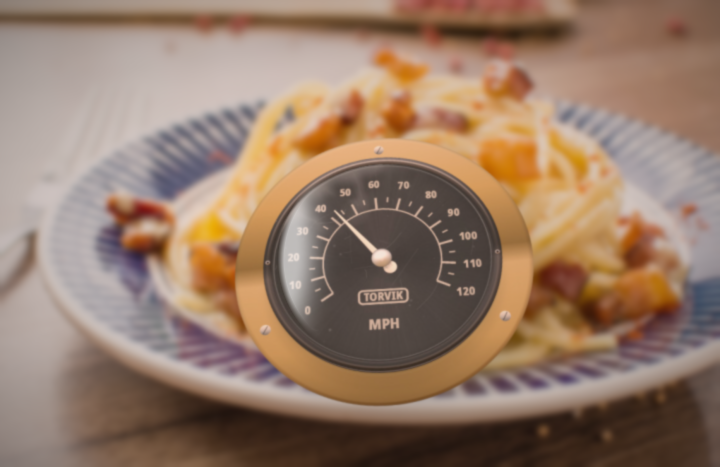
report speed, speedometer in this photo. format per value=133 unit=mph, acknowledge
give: value=42.5 unit=mph
